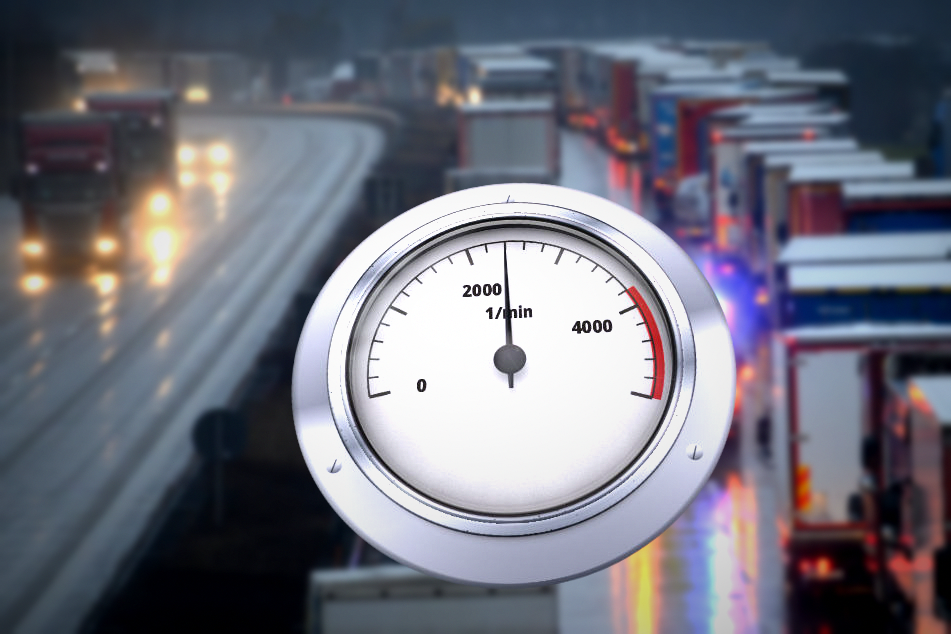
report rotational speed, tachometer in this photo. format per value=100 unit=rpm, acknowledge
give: value=2400 unit=rpm
